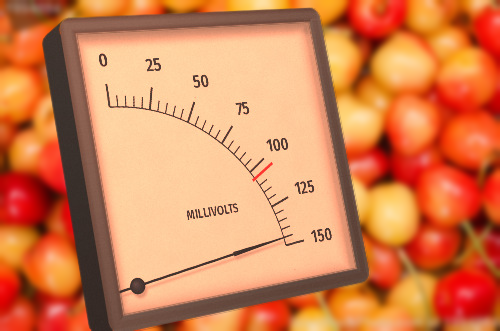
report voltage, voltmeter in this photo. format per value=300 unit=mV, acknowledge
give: value=145 unit=mV
